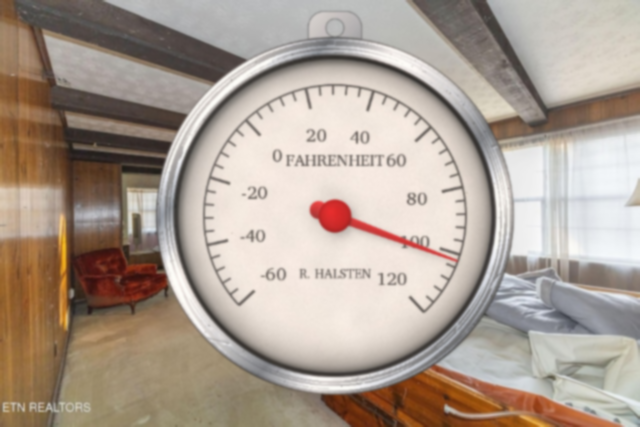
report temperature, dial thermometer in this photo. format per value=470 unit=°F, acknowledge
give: value=102 unit=°F
